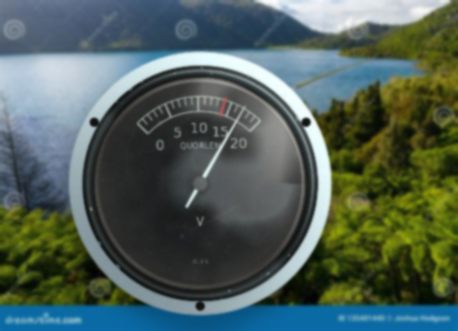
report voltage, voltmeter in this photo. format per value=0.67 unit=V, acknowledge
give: value=17 unit=V
